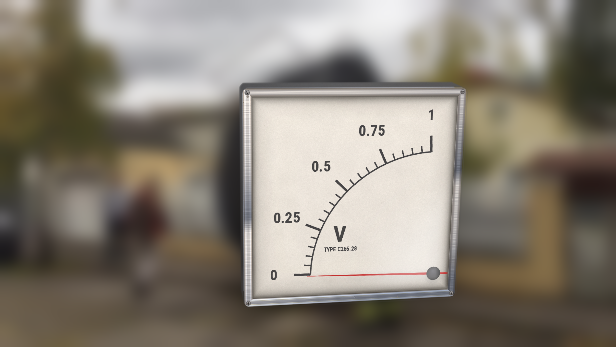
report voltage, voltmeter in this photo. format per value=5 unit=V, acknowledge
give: value=0 unit=V
